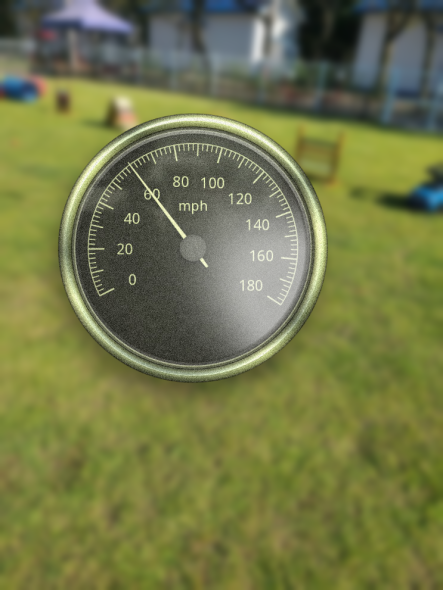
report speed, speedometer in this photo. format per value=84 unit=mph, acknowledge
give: value=60 unit=mph
